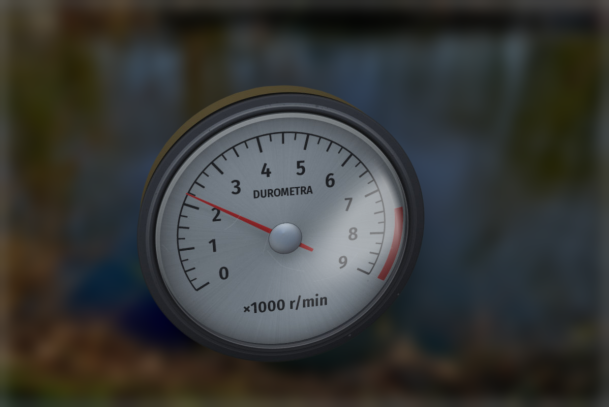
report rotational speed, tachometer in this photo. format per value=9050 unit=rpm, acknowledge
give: value=2250 unit=rpm
